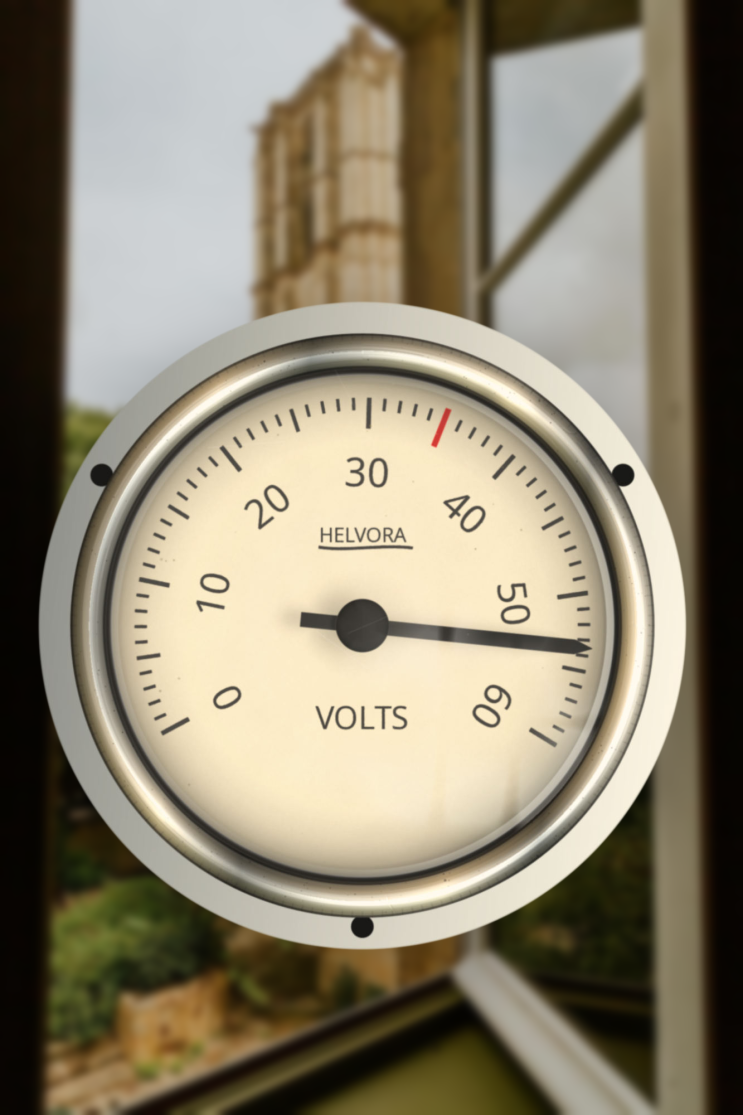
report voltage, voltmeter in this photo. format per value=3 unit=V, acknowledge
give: value=53.5 unit=V
